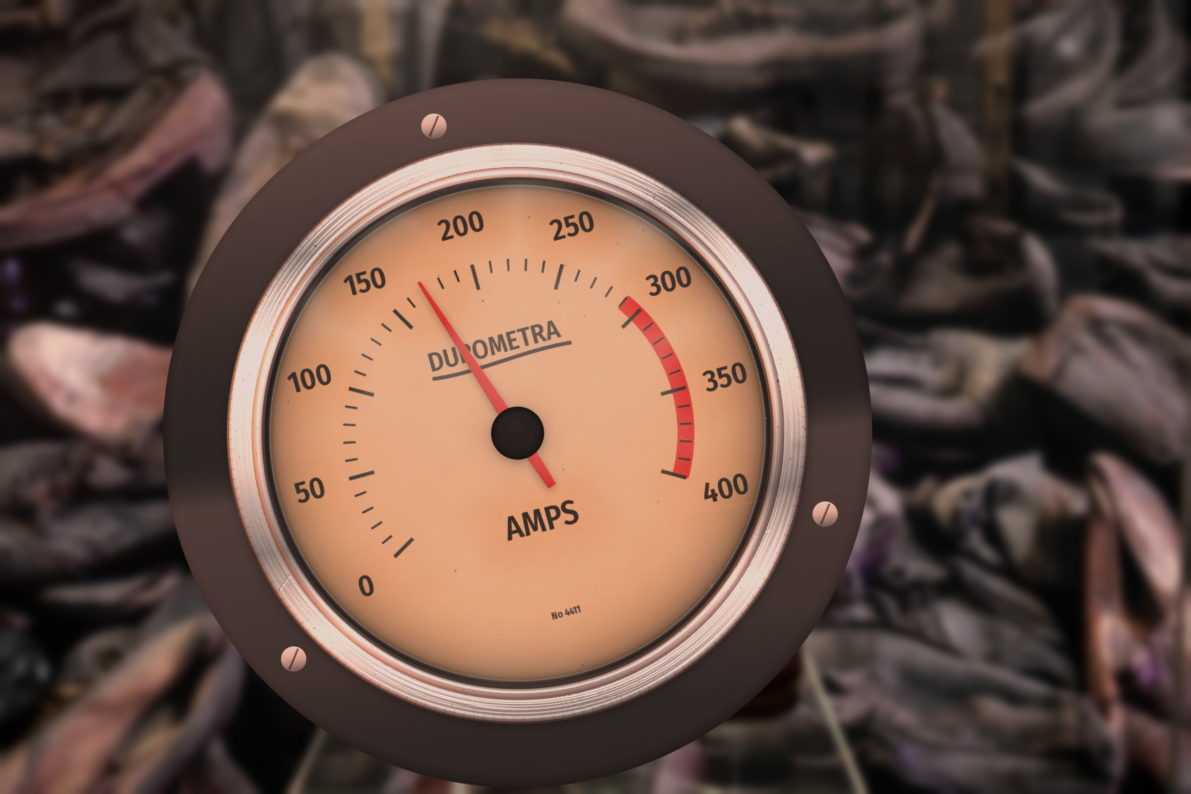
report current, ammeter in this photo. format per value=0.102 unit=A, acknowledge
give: value=170 unit=A
